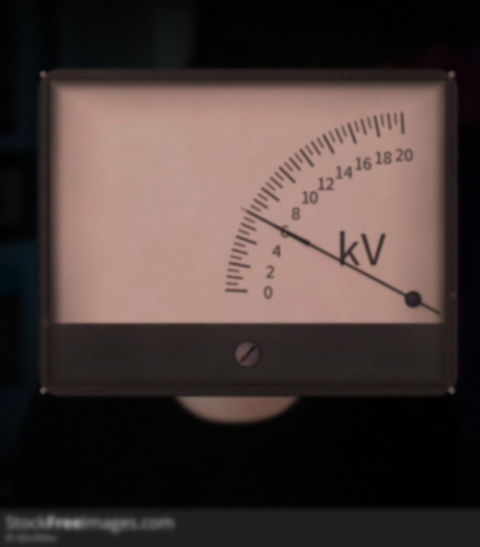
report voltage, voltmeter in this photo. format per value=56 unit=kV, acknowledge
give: value=6 unit=kV
